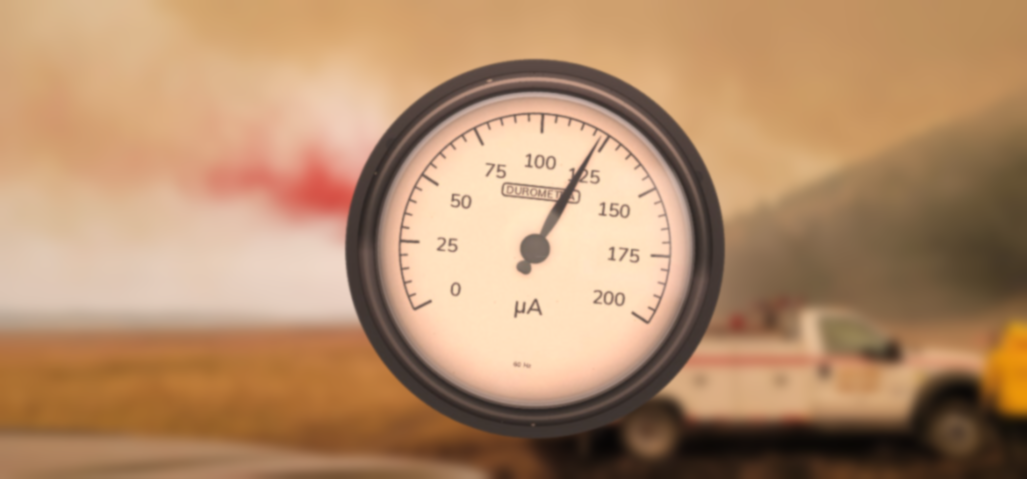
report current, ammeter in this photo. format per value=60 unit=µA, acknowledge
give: value=122.5 unit=µA
